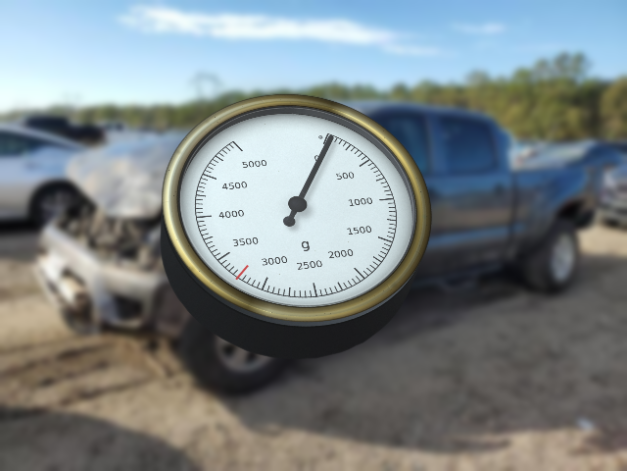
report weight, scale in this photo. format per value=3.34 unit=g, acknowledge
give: value=50 unit=g
